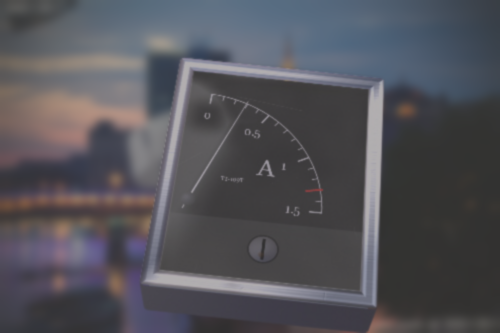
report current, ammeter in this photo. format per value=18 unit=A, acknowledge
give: value=0.3 unit=A
